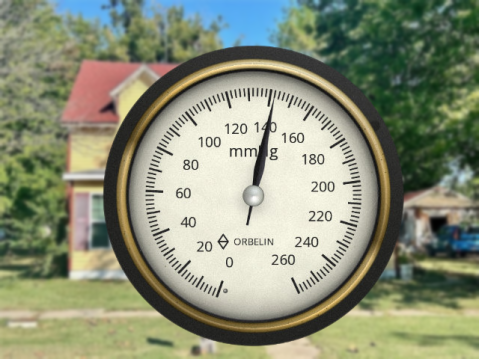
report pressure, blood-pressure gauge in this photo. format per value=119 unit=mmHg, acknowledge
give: value=142 unit=mmHg
